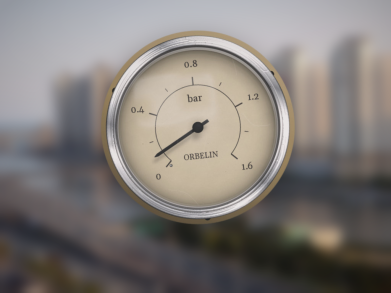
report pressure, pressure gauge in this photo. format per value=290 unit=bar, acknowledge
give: value=0.1 unit=bar
